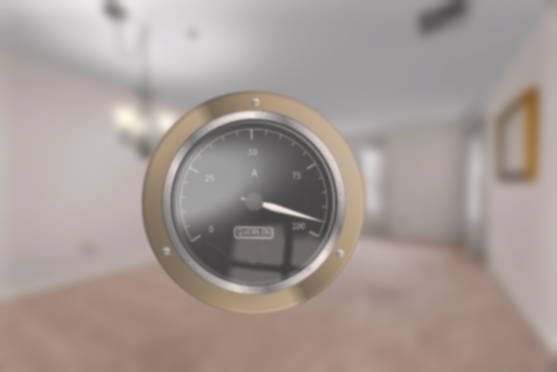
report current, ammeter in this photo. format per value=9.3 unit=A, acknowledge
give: value=95 unit=A
